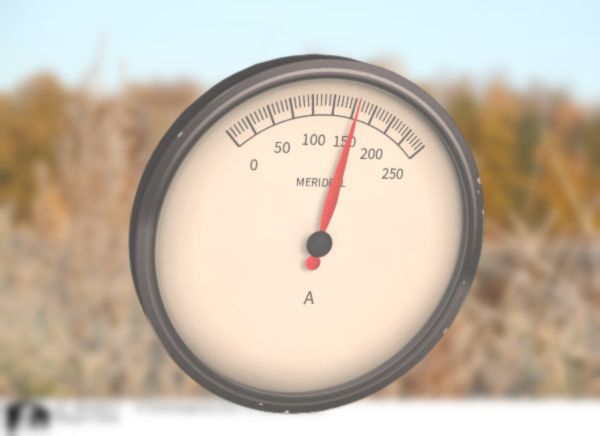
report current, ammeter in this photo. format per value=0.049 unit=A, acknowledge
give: value=150 unit=A
